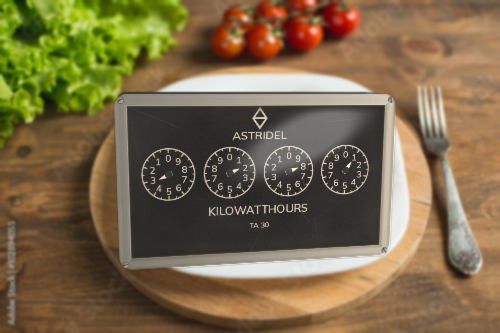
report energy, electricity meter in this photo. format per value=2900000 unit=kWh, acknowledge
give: value=3181 unit=kWh
